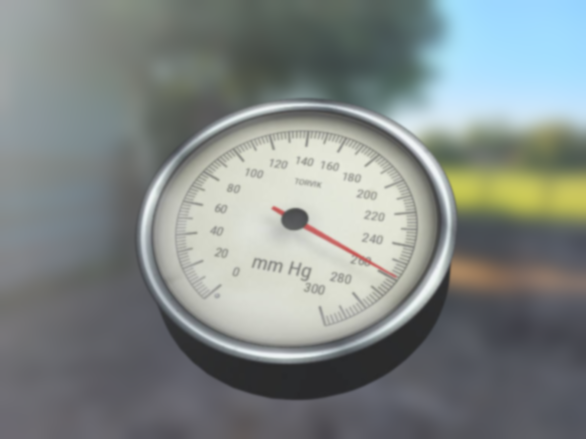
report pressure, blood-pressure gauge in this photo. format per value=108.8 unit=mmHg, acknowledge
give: value=260 unit=mmHg
